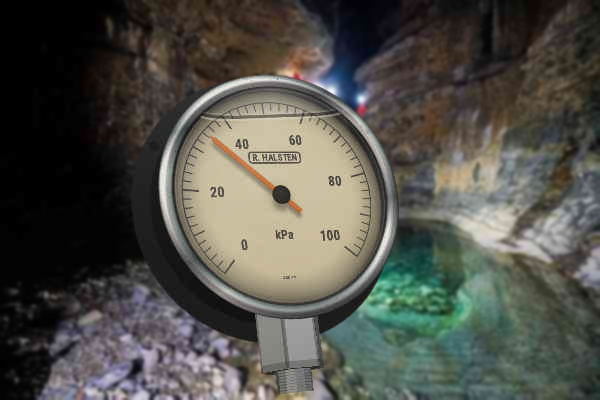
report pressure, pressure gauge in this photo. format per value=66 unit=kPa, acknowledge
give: value=34 unit=kPa
